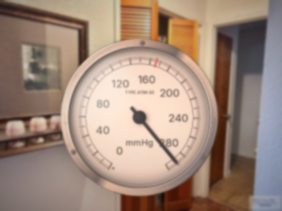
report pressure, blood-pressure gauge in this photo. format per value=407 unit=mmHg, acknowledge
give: value=290 unit=mmHg
